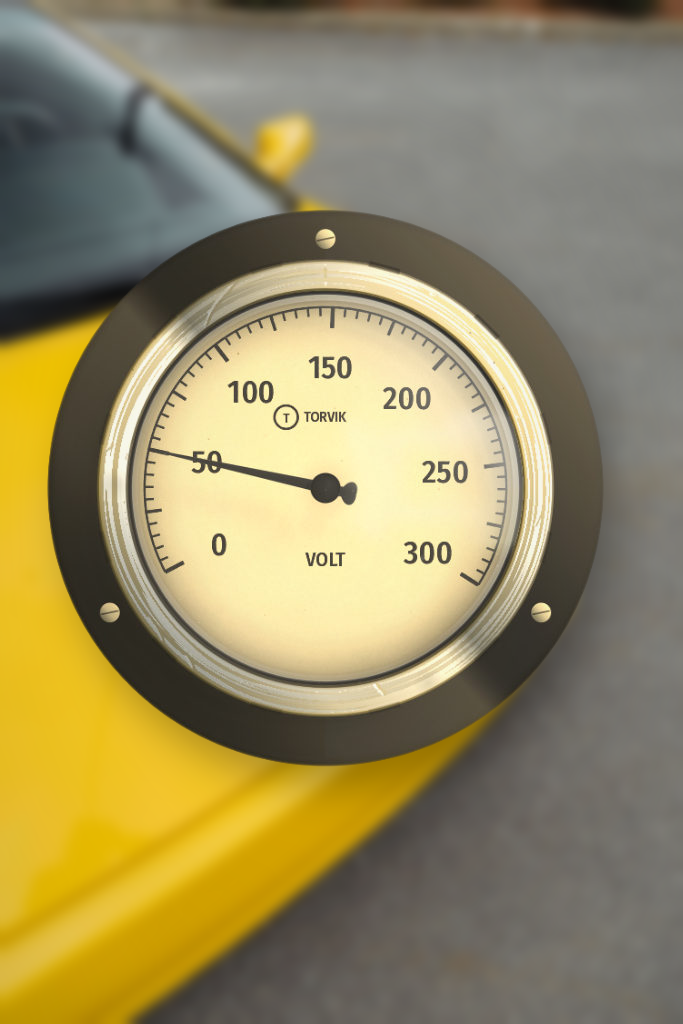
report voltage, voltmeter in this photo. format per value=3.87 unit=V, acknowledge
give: value=50 unit=V
